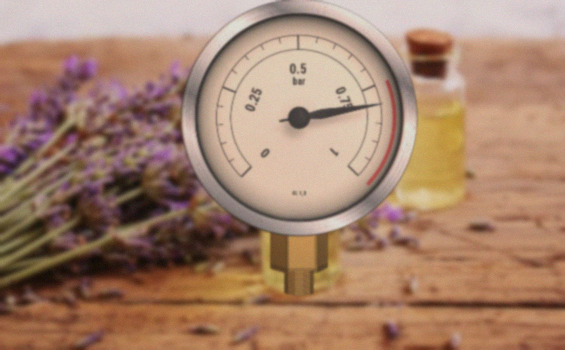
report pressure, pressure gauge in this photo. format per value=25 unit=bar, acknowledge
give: value=0.8 unit=bar
